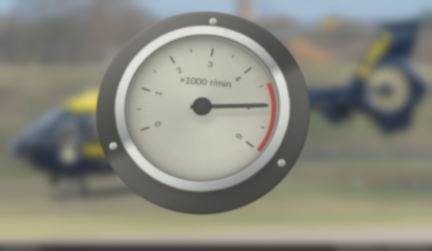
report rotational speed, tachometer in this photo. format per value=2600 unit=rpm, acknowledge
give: value=5000 unit=rpm
